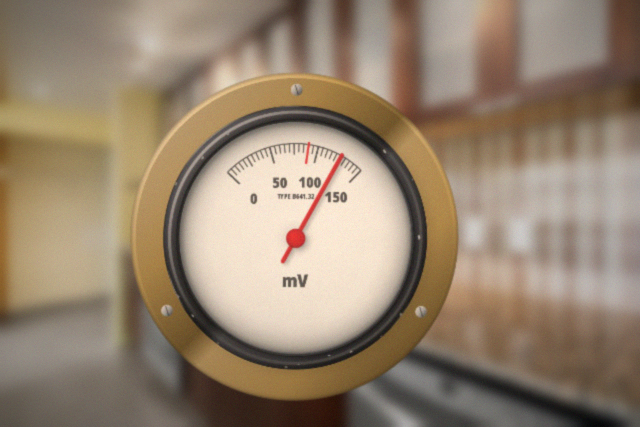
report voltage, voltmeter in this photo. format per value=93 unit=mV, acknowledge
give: value=125 unit=mV
